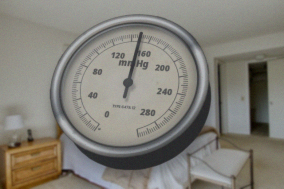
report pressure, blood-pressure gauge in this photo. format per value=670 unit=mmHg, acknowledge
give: value=150 unit=mmHg
